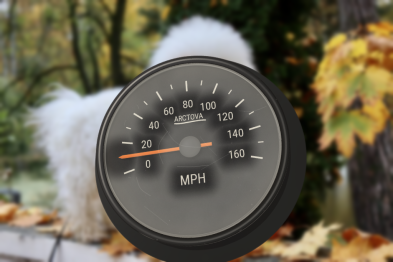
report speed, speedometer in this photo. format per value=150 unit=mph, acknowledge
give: value=10 unit=mph
